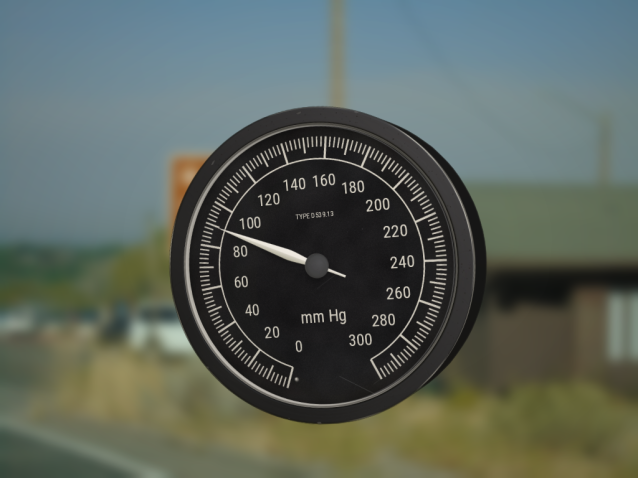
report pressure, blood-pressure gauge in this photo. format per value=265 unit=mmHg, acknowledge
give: value=90 unit=mmHg
